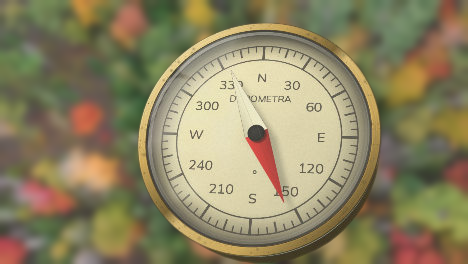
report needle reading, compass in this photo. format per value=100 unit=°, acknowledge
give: value=155 unit=°
